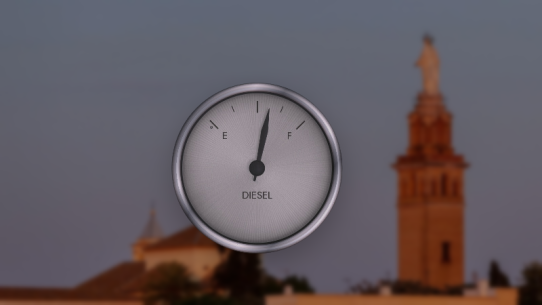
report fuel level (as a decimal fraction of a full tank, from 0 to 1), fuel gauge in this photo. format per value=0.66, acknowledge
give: value=0.625
